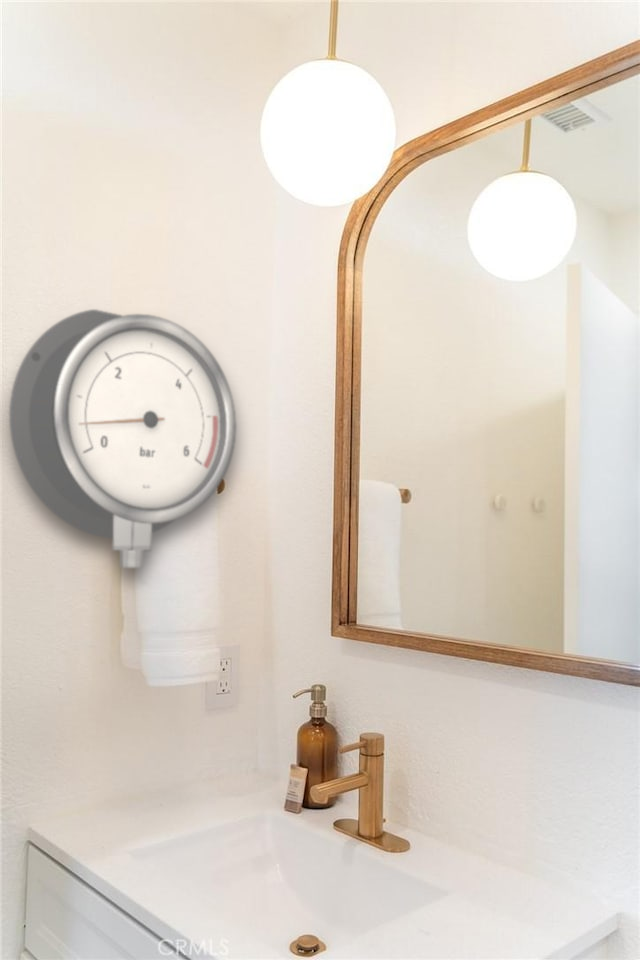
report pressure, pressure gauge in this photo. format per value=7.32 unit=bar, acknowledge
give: value=0.5 unit=bar
